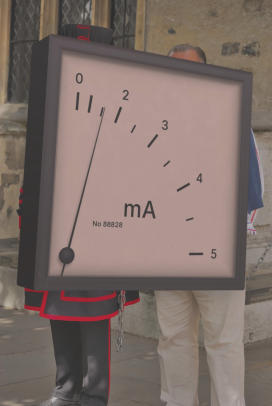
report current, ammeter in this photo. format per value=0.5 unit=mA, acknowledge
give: value=1.5 unit=mA
